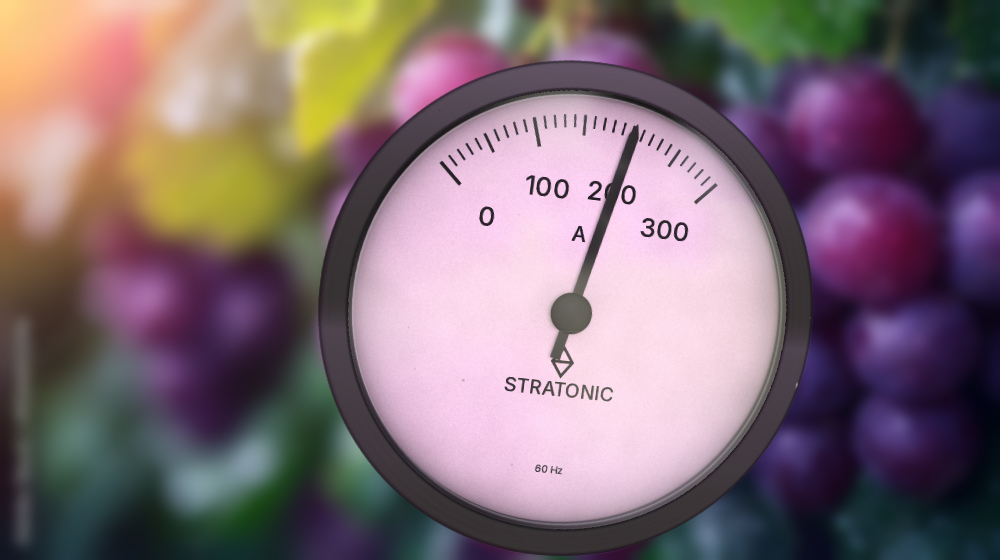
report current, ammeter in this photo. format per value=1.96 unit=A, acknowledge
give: value=200 unit=A
